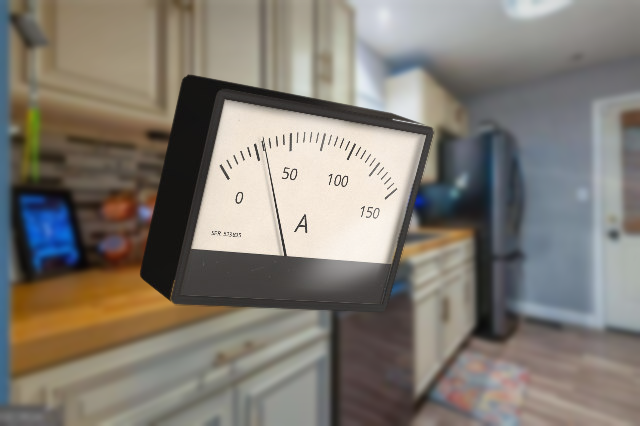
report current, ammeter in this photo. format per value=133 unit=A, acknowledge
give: value=30 unit=A
